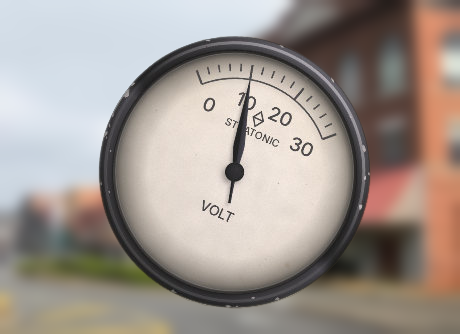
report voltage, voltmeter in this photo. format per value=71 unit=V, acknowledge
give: value=10 unit=V
